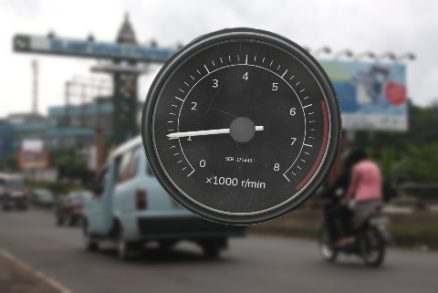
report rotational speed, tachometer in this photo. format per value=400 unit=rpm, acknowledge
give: value=1100 unit=rpm
